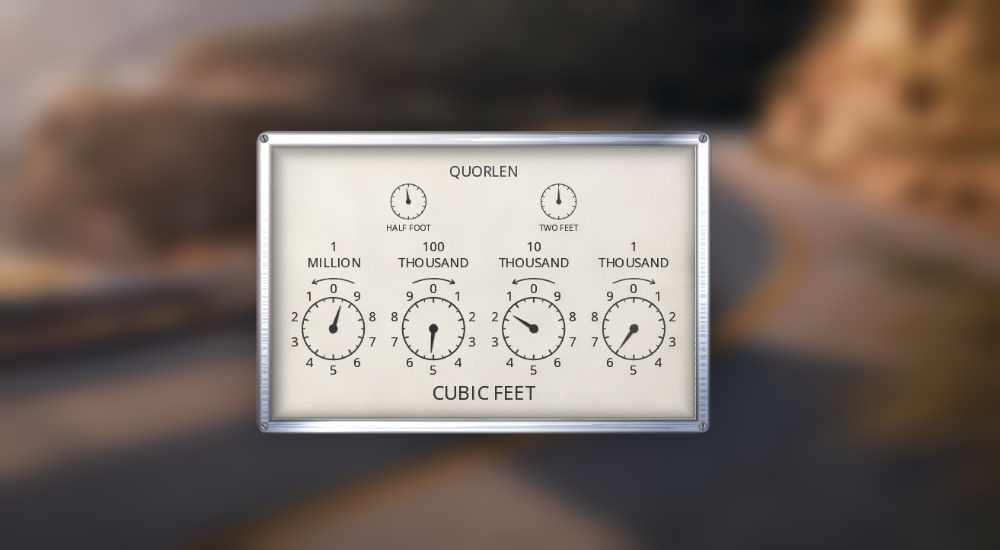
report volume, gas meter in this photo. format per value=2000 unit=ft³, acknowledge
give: value=951600 unit=ft³
